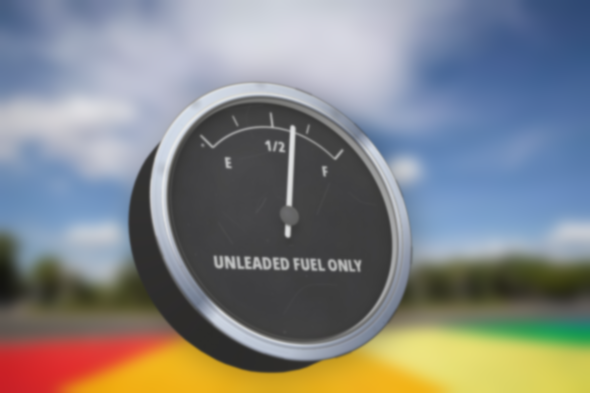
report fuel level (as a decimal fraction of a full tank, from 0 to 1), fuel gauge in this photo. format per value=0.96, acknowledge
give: value=0.625
